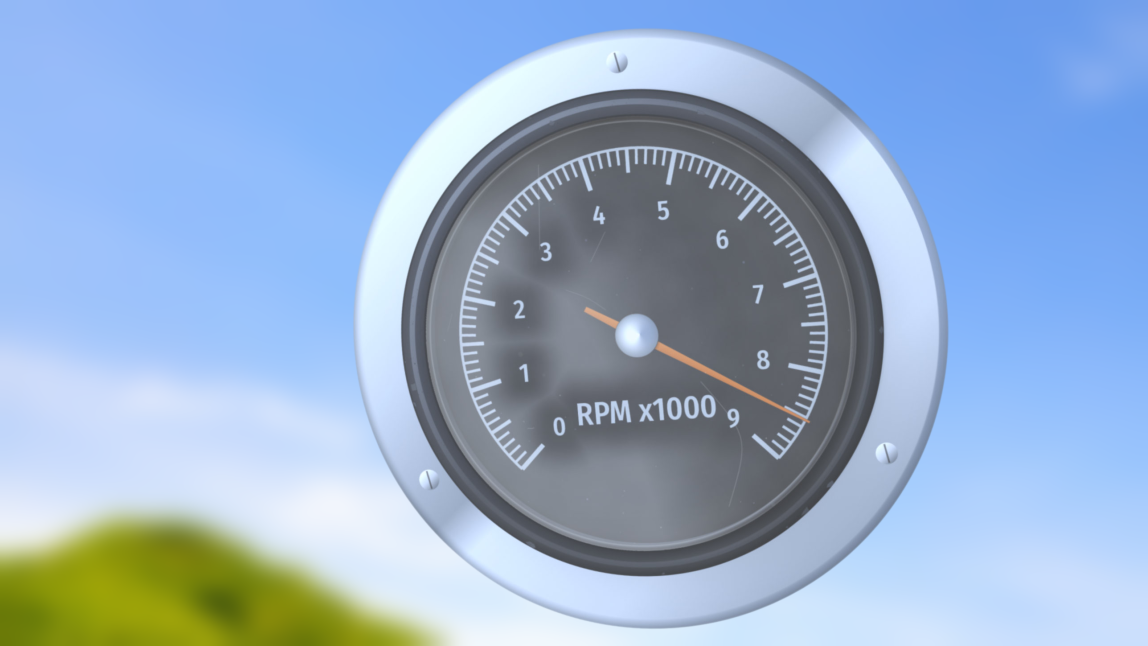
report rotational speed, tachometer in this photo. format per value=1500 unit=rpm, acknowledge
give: value=8500 unit=rpm
